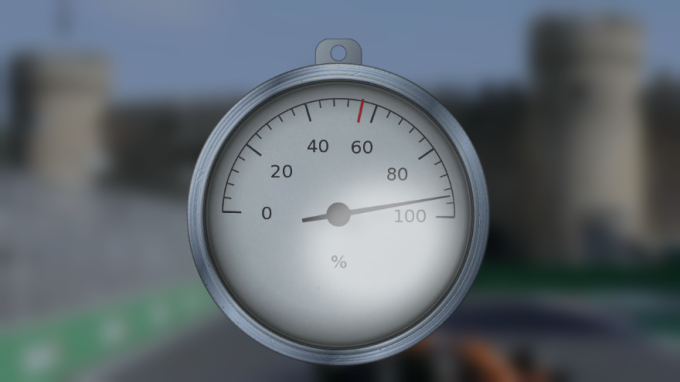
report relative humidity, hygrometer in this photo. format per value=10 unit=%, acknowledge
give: value=94 unit=%
